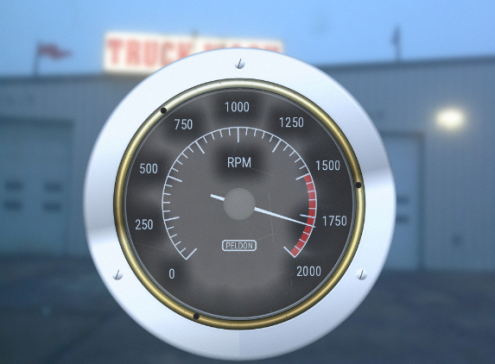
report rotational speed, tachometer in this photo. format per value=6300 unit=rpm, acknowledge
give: value=1800 unit=rpm
